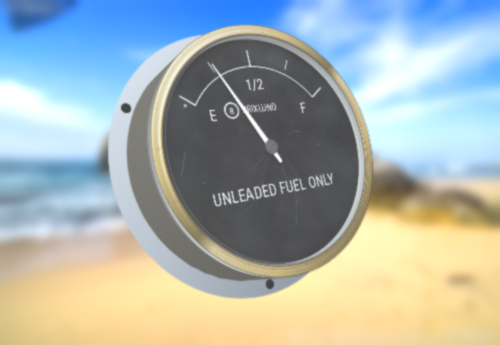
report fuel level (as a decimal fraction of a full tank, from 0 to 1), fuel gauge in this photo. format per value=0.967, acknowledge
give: value=0.25
